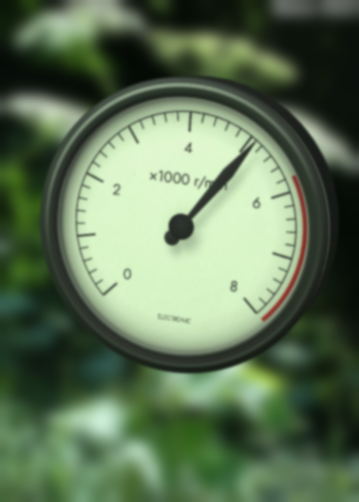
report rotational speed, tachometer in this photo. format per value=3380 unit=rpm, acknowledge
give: value=5100 unit=rpm
